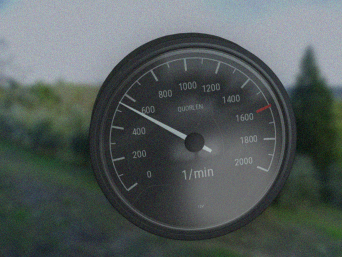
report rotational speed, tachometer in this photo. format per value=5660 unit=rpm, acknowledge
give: value=550 unit=rpm
